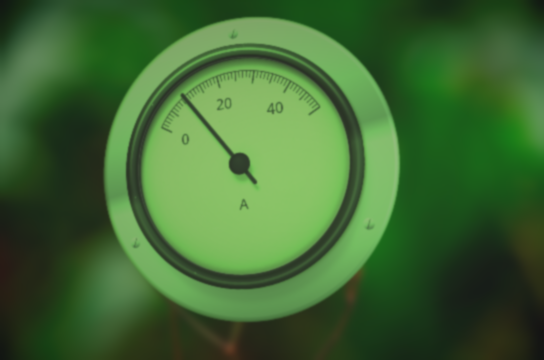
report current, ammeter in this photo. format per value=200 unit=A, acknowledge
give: value=10 unit=A
